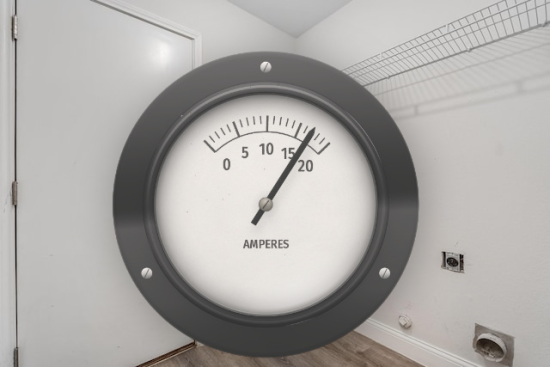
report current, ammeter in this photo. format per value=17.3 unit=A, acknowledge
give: value=17 unit=A
